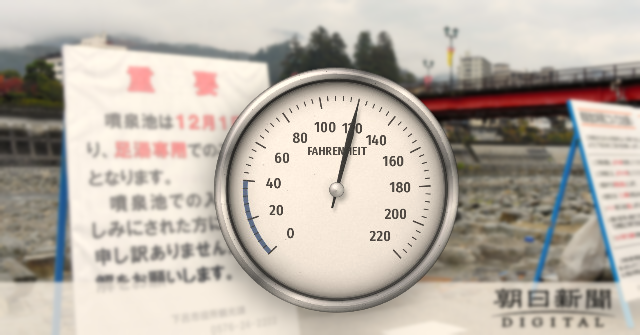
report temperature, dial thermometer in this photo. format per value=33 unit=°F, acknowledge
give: value=120 unit=°F
